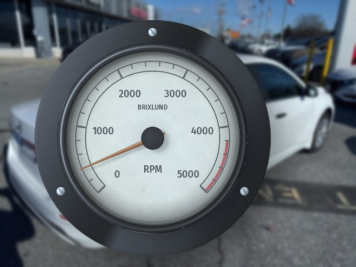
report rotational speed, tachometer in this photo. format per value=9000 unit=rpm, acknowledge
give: value=400 unit=rpm
